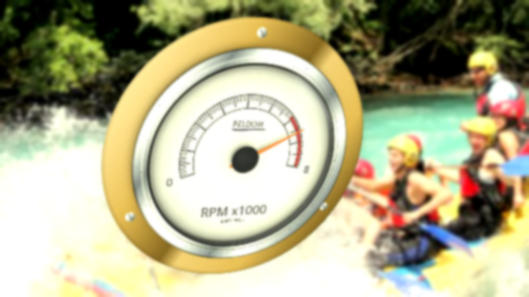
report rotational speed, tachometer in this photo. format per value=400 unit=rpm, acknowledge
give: value=6500 unit=rpm
